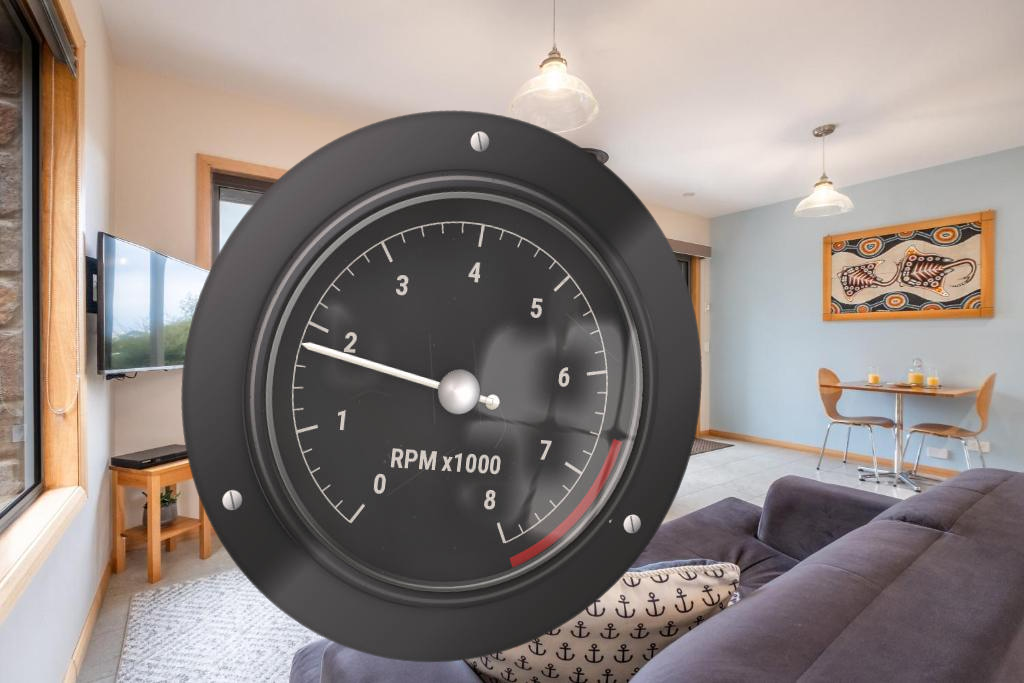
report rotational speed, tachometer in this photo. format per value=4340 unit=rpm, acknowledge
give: value=1800 unit=rpm
